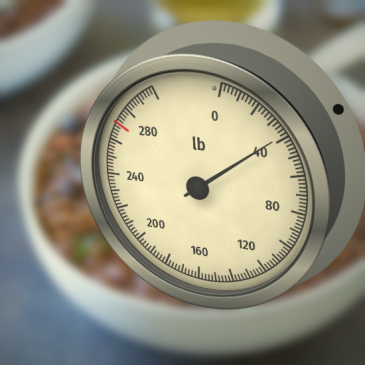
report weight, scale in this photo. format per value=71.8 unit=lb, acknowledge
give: value=38 unit=lb
